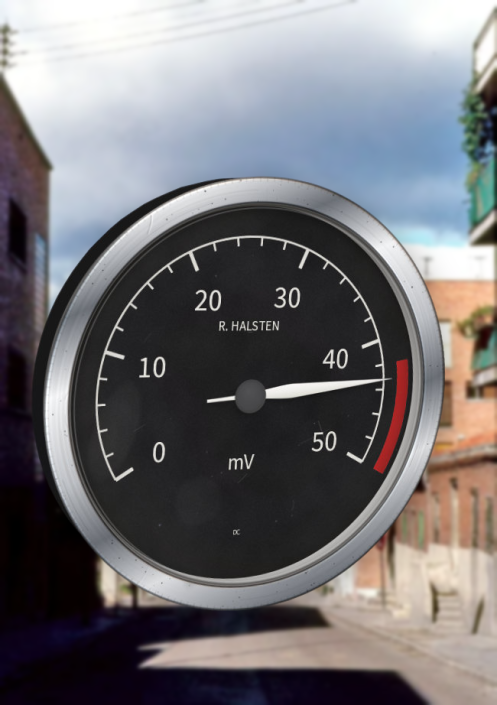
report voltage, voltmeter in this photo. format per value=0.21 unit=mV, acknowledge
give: value=43 unit=mV
